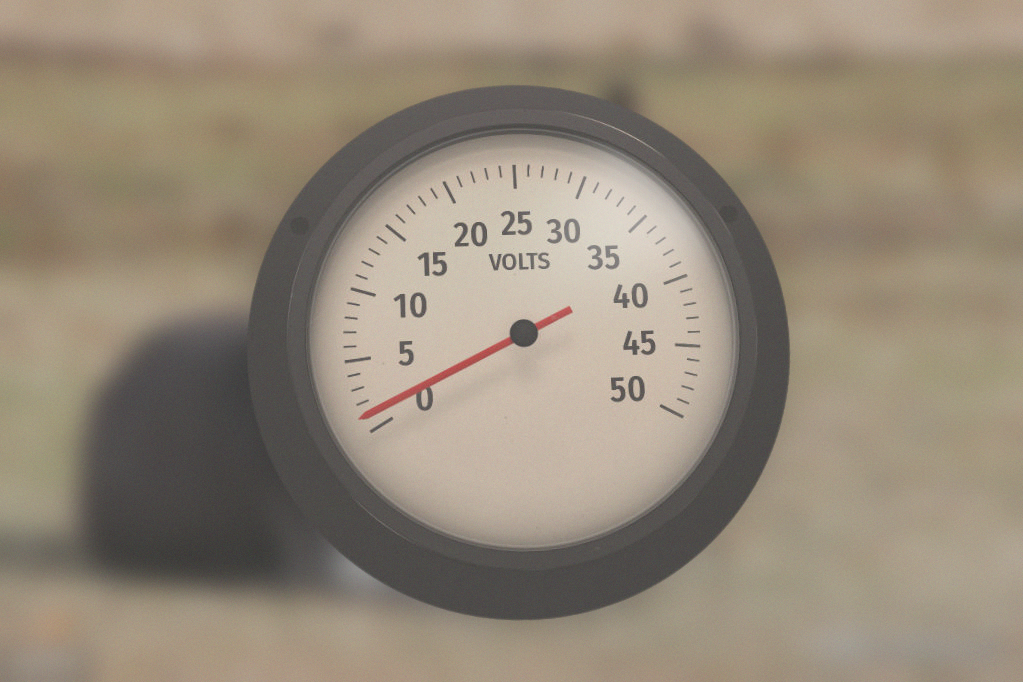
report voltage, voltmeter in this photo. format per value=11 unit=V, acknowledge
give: value=1 unit=V
